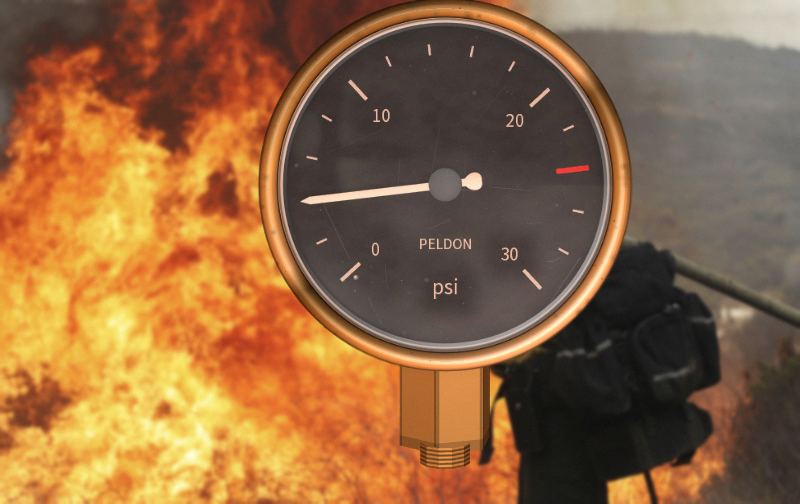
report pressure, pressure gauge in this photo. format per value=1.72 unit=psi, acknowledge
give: value=4 unit=psi
